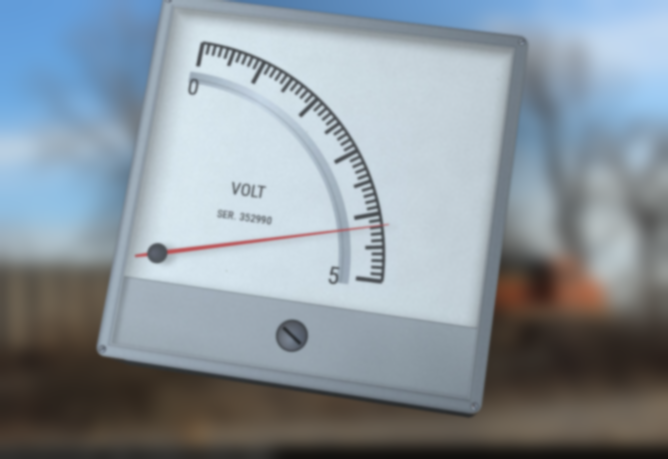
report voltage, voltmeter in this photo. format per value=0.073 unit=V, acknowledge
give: value=4.2 unit=V
